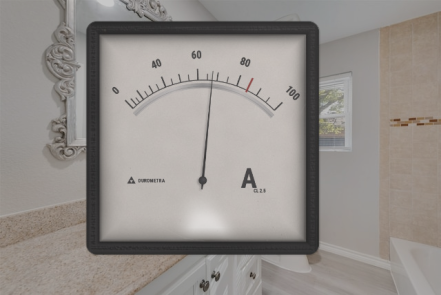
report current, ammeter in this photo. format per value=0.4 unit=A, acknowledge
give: value=67.5 unit=A
